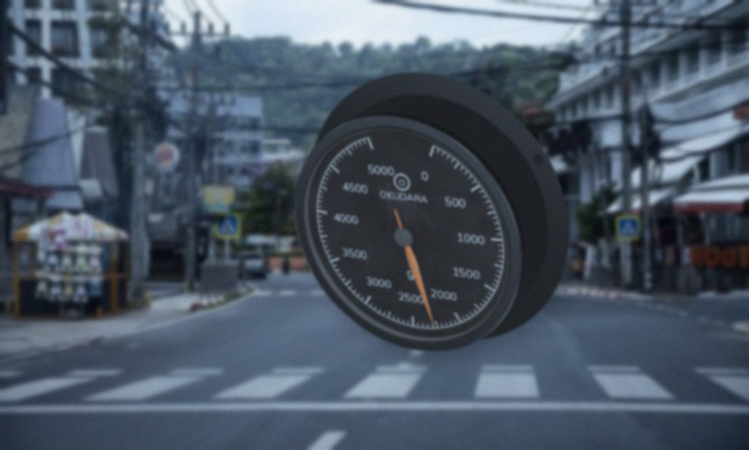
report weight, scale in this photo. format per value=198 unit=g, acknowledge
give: value=2250 unit=g
